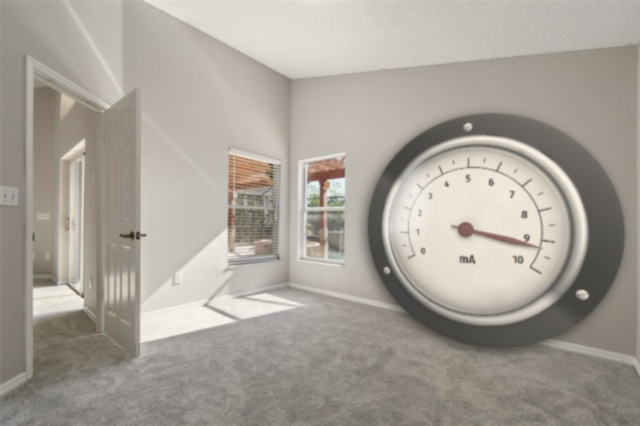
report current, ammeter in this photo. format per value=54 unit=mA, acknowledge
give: value=9.25 unit=mA
